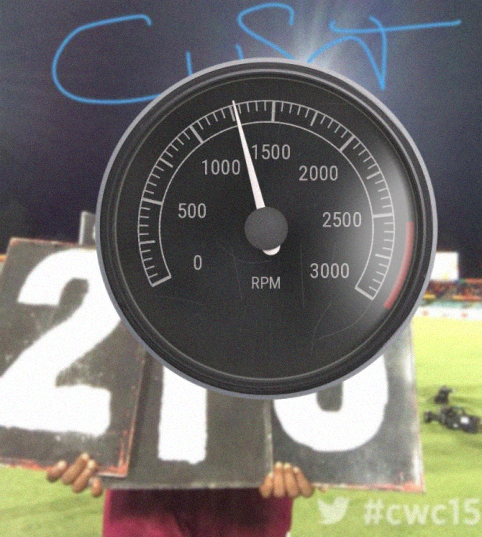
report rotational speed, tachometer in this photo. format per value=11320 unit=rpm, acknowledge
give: value=1275 unit=rpm
